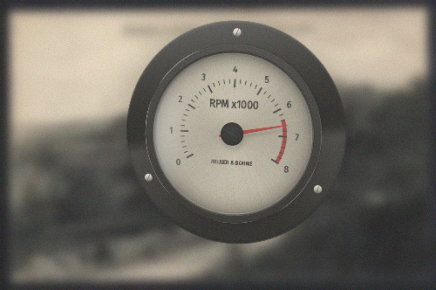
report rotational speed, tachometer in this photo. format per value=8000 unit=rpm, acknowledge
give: value=6600 unit=rpm
